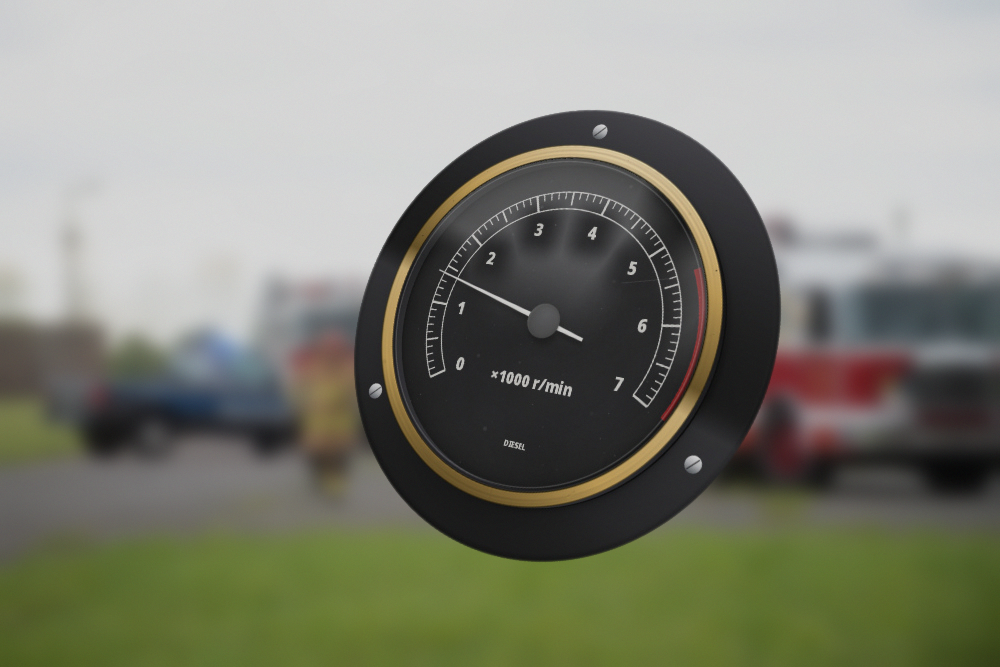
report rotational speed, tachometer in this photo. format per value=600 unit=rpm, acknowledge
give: value=1400 unit=rpm
